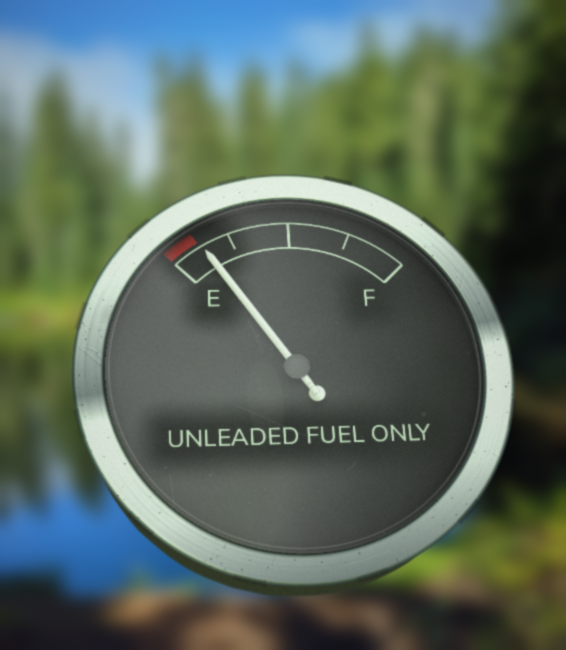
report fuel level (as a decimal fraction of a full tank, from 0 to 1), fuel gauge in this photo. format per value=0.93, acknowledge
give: value=0.125
